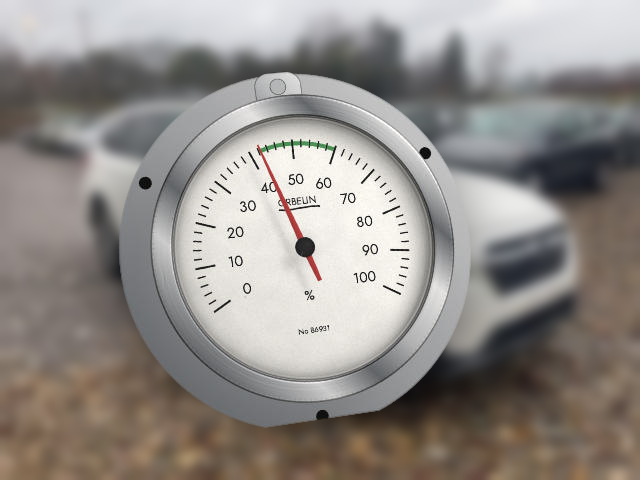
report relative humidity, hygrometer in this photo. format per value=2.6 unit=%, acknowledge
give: value=42 unit=%
